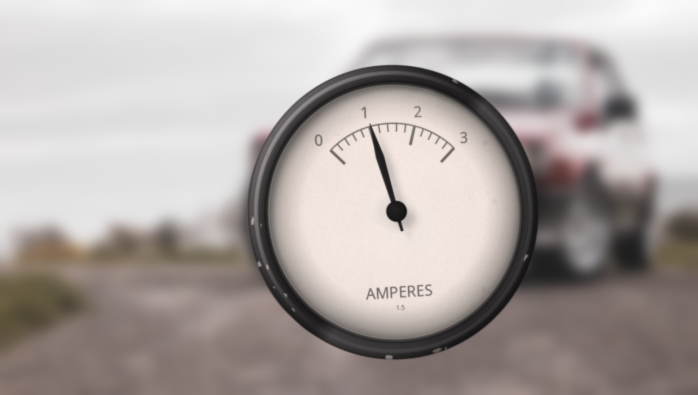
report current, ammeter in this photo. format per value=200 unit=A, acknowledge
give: value=1 unit=A
